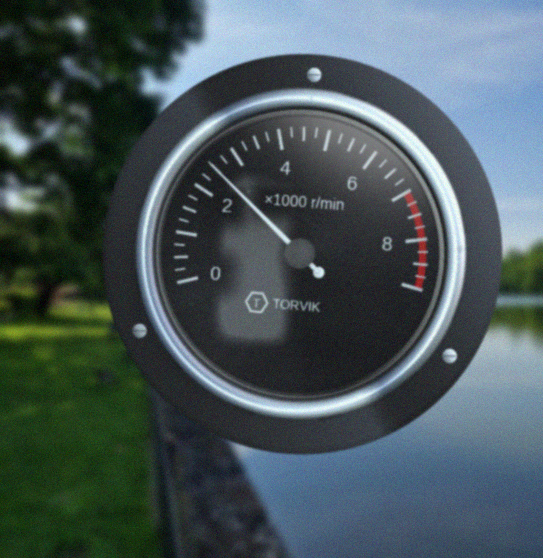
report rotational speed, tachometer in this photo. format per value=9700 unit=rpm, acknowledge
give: value=2500 unit=rpm
